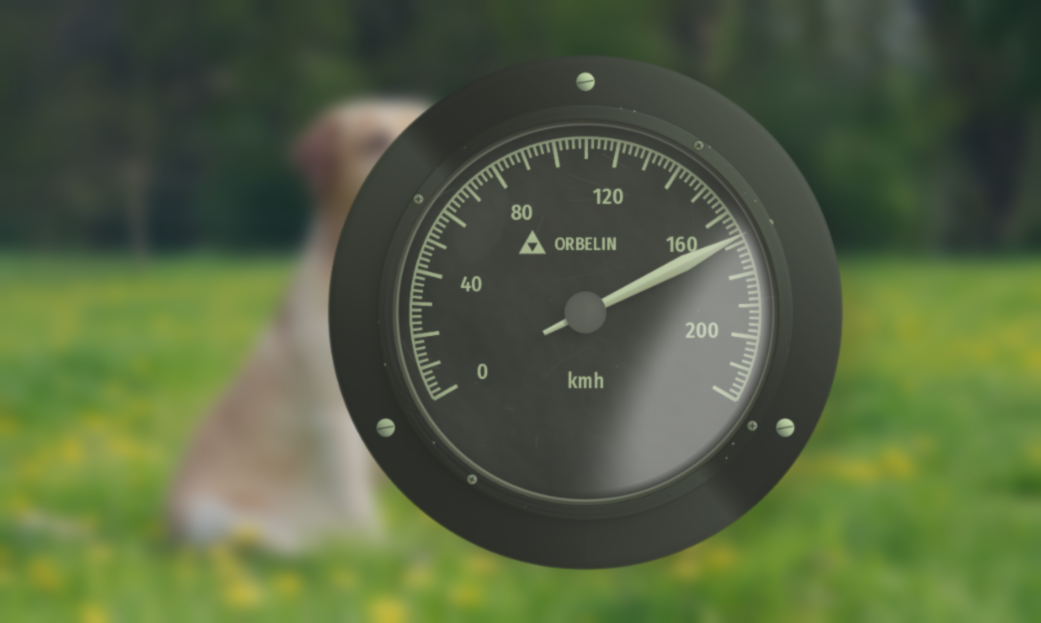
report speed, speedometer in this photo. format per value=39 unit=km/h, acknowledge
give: value=168 unit=km/h
